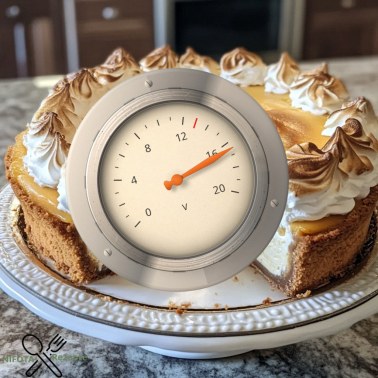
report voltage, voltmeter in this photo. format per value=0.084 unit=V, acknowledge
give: value=16.5 unit=V
